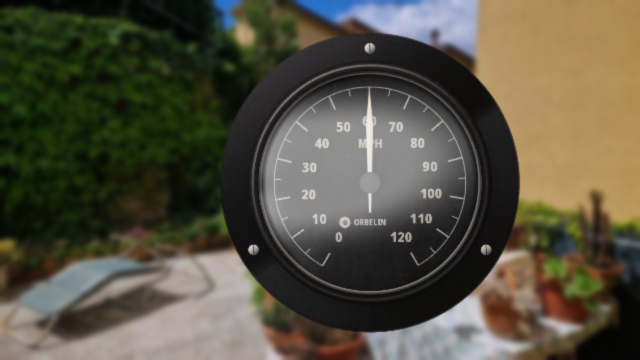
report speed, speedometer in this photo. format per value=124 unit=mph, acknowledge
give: value=60 unit=mph
